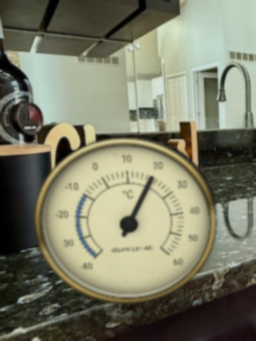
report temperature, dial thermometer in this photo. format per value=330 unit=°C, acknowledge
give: value=20 unit=°C
